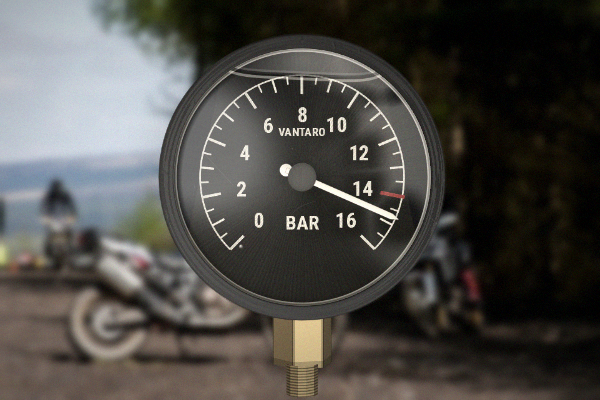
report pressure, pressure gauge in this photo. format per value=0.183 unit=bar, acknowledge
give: value=14.75 unit=bar
